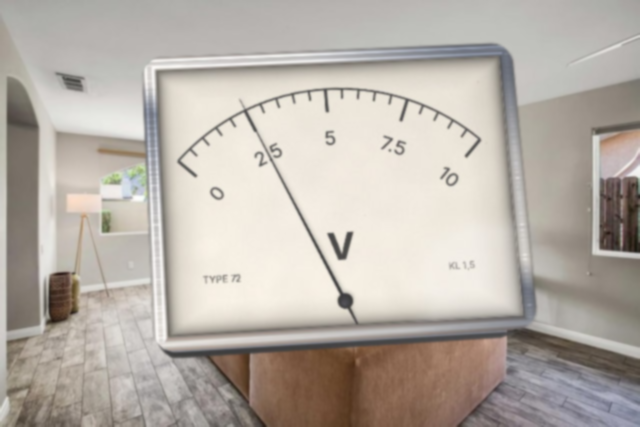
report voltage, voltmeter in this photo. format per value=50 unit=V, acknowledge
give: value=2.5 unit=V
